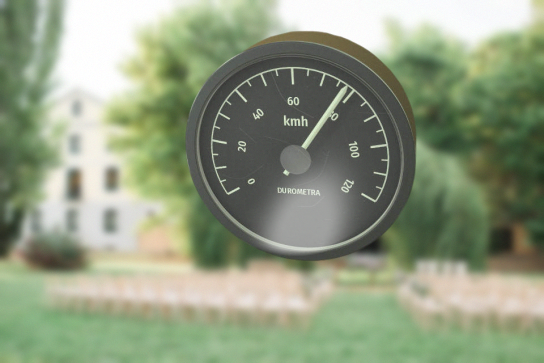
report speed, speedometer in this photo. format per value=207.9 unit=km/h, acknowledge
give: value=77.5 unit=km/h
